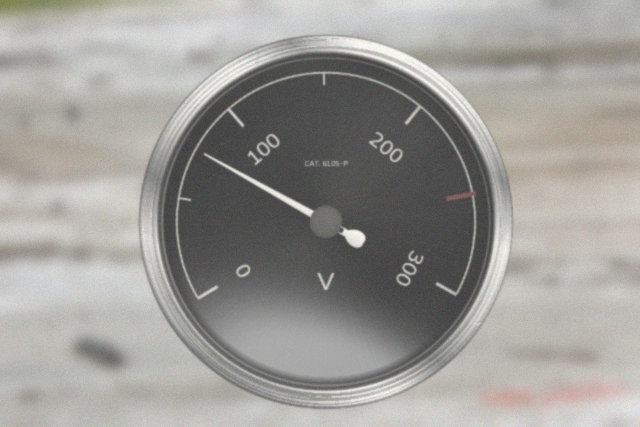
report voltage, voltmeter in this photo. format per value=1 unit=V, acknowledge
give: value=75 unit=V
